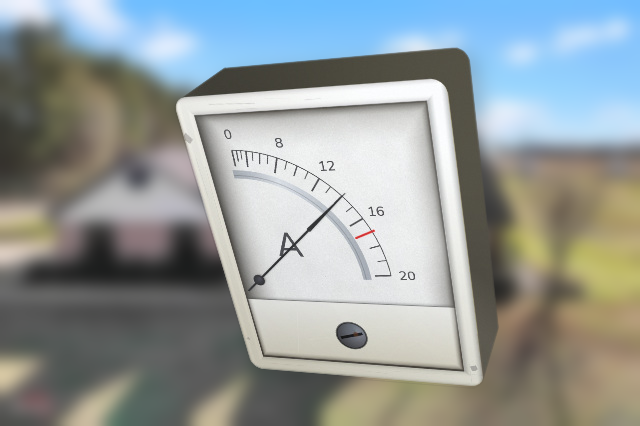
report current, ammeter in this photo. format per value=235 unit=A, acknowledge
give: value=14 unit=A
